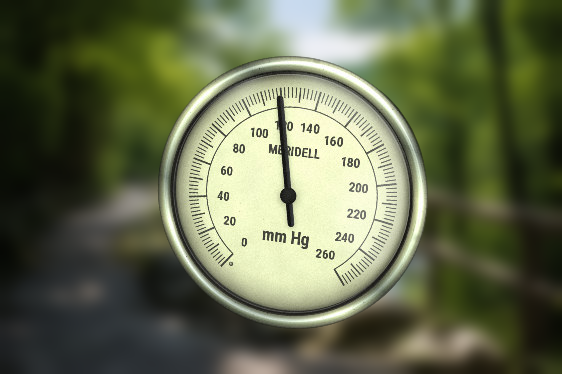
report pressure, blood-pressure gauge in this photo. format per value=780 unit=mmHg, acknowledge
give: value=120 unit=mmHg
